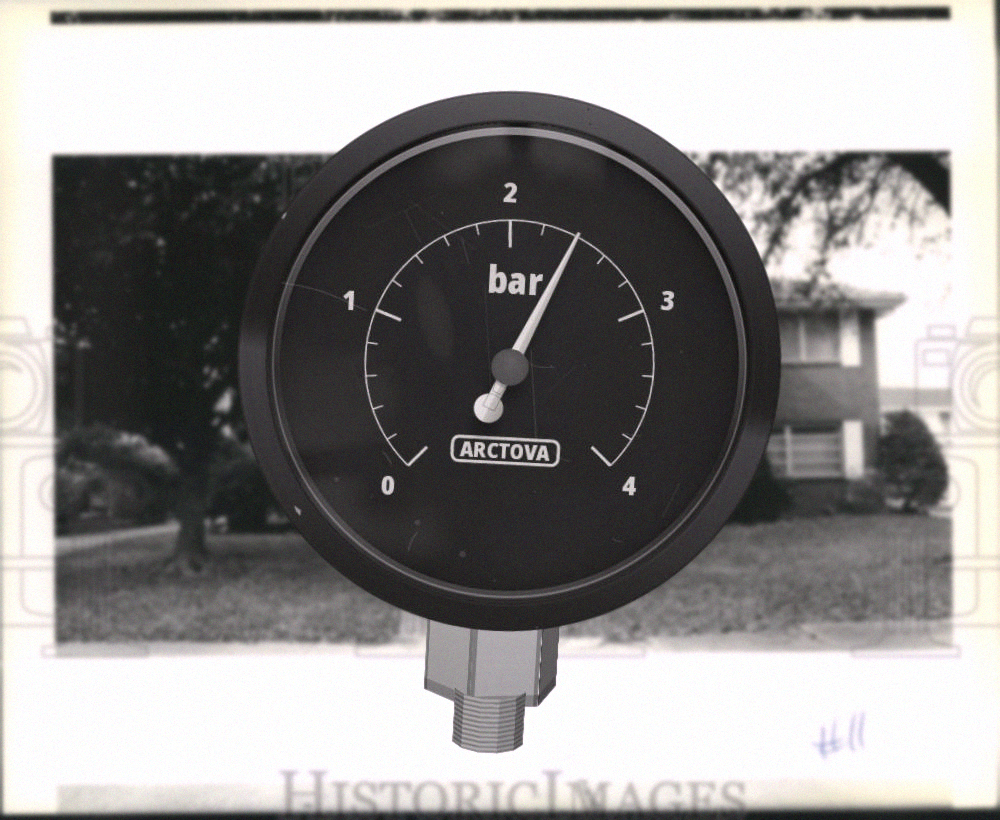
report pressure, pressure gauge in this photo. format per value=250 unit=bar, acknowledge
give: value=2.4 unit=bar
